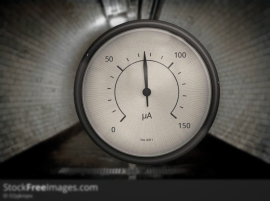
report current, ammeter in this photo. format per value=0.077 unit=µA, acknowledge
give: value=75 unit=µA
